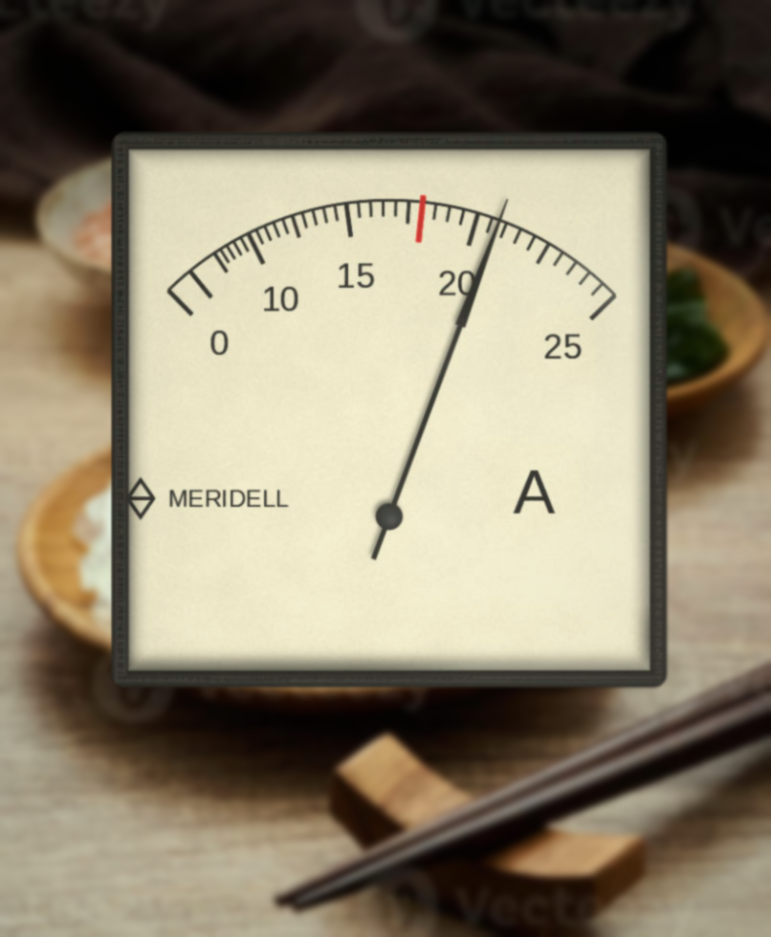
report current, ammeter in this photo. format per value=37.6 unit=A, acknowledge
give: value=20.75 unit=A
